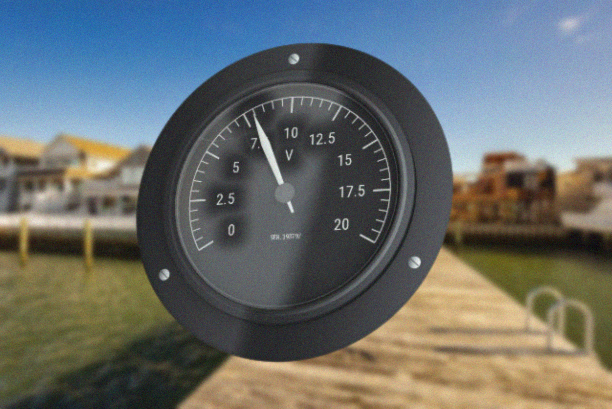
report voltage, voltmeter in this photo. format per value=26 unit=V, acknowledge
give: value=8 unit=V
